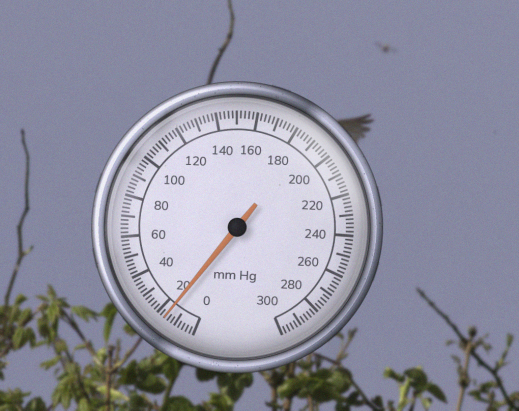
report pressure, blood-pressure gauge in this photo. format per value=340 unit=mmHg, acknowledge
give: value=16 unit=mmHg
